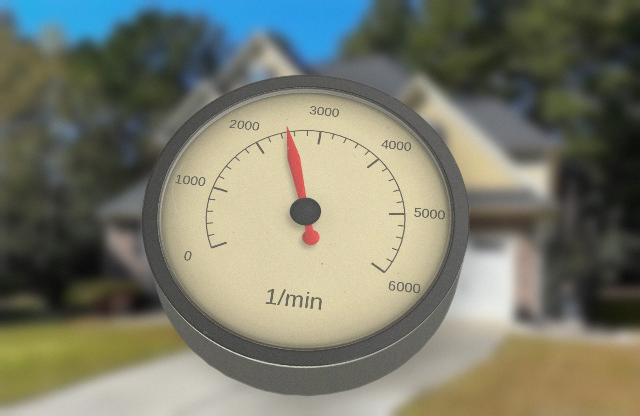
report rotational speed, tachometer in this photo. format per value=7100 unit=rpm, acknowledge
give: value=2500 unit=rpm
